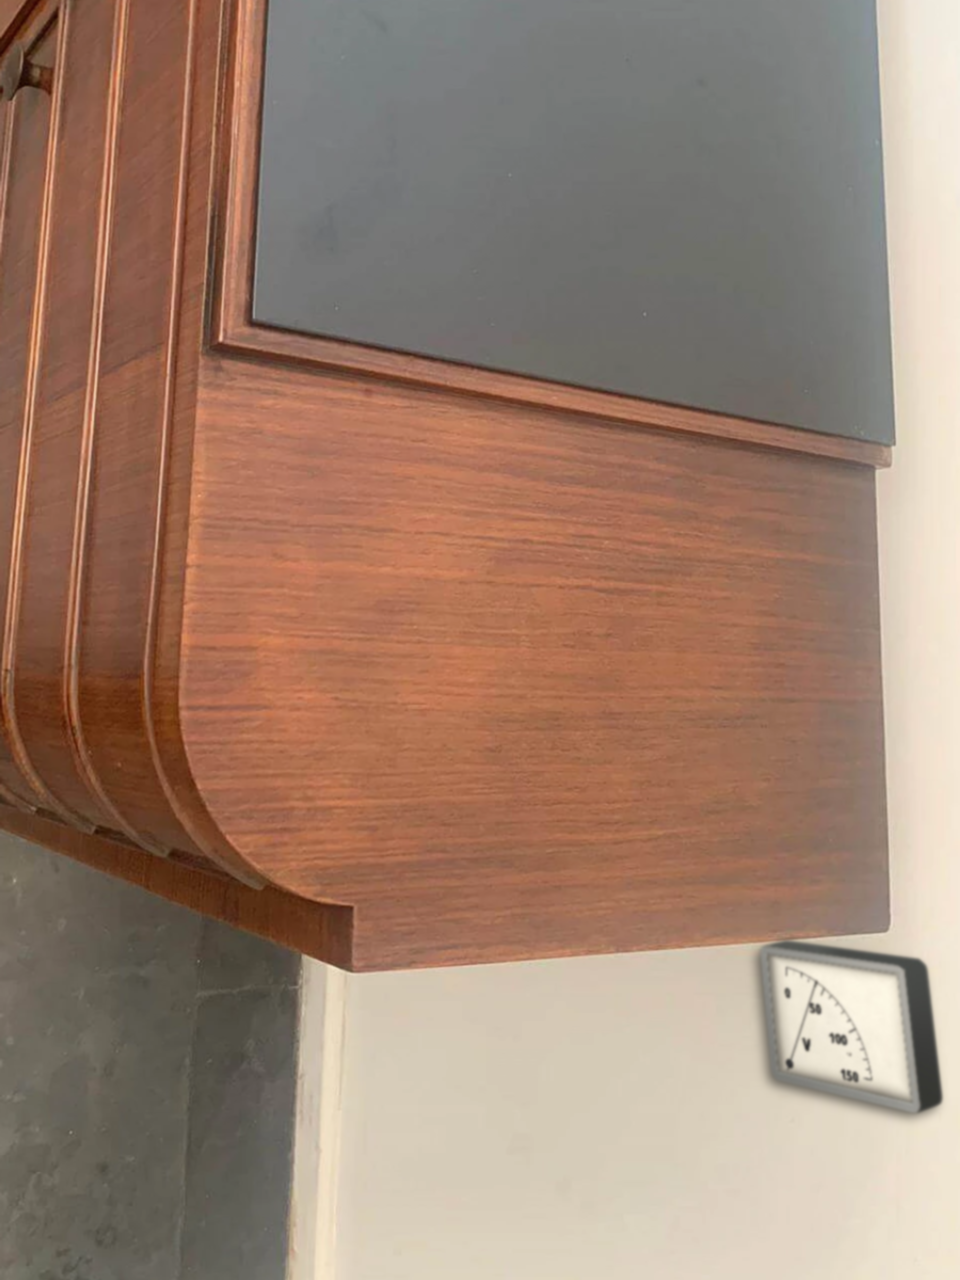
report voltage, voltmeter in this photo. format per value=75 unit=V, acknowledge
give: value=40 unit=V
